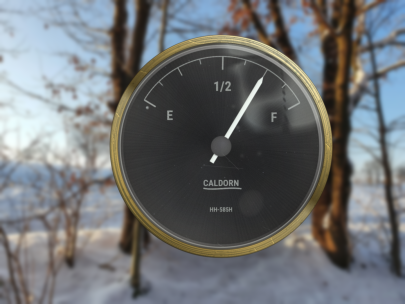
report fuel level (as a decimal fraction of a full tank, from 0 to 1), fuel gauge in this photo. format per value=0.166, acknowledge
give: value=0.75
